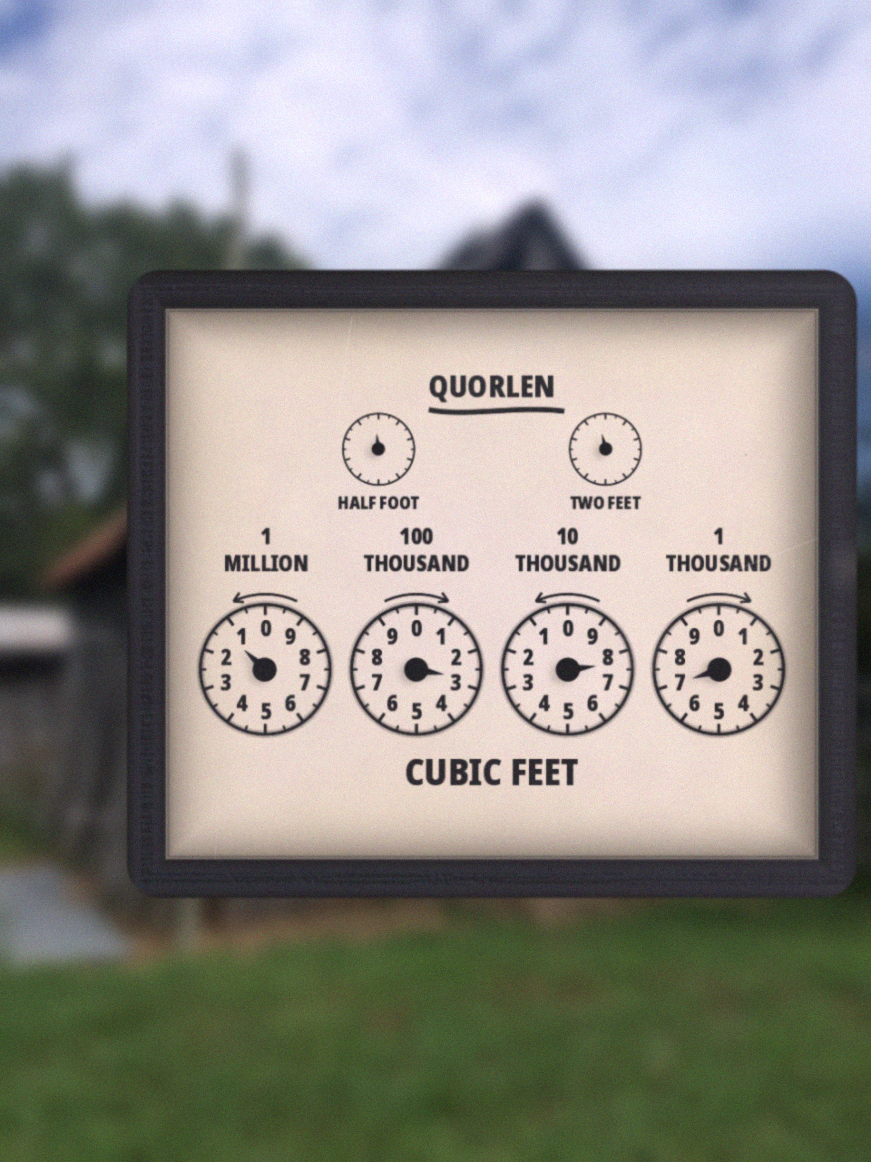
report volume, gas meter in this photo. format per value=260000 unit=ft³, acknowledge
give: value=127700 unit=ft³
